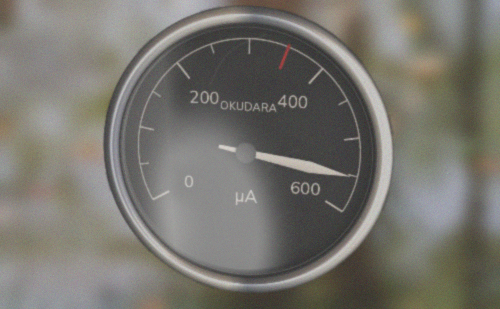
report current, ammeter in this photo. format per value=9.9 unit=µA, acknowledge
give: value=550 unit=µA
